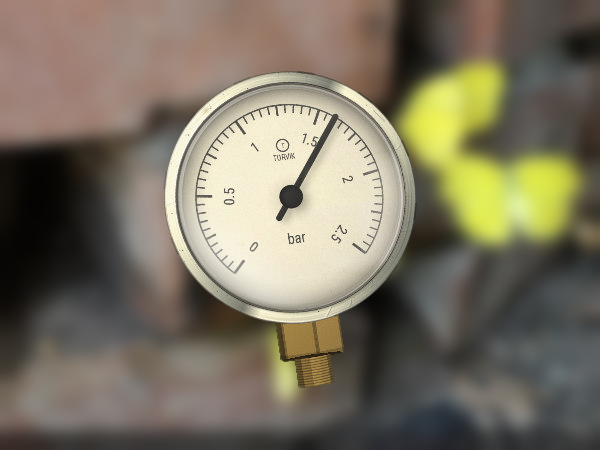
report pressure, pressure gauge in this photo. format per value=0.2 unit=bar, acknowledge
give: value=1.6 unit=bar
